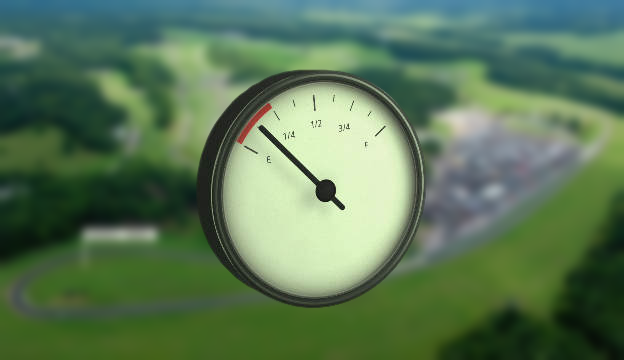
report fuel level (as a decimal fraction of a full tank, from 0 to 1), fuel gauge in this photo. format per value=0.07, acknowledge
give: value=0.125
